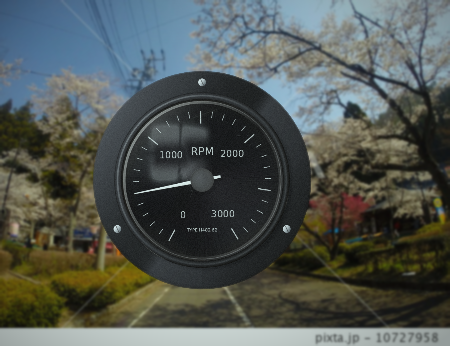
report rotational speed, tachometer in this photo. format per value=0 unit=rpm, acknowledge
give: value=500 unit=rpm
